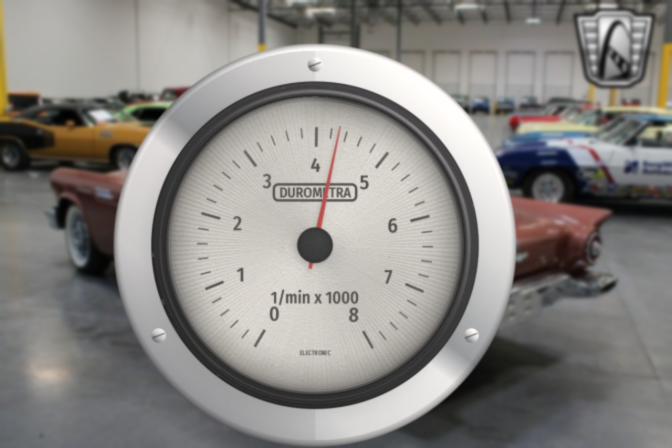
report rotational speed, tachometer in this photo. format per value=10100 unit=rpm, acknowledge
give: value=4300 unit=rpm
